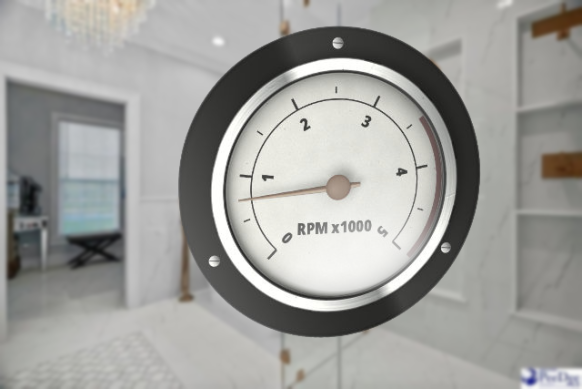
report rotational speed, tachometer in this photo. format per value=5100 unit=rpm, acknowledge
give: value=750 unit=rpm
